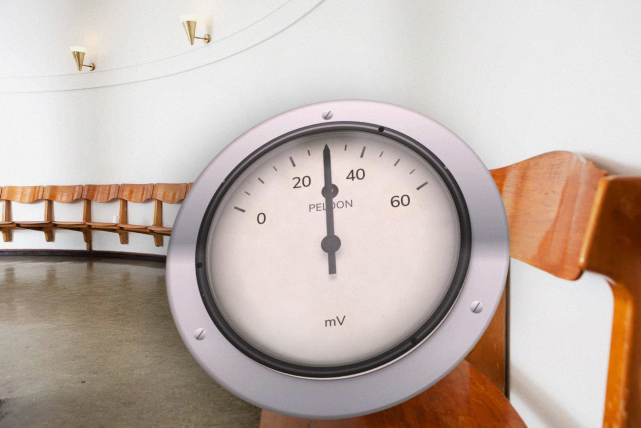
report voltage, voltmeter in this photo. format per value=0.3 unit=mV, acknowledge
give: value=30 unit=mV
